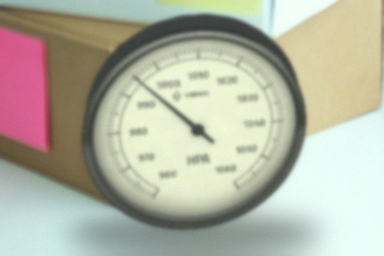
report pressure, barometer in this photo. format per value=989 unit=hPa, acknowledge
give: value=995 unit=hPa
